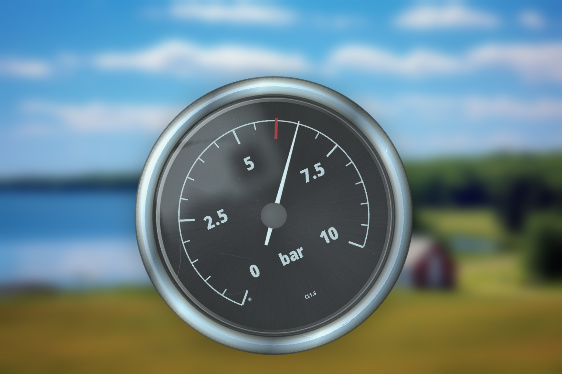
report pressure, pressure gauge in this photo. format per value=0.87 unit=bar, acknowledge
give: value=6.5 unit=bar
